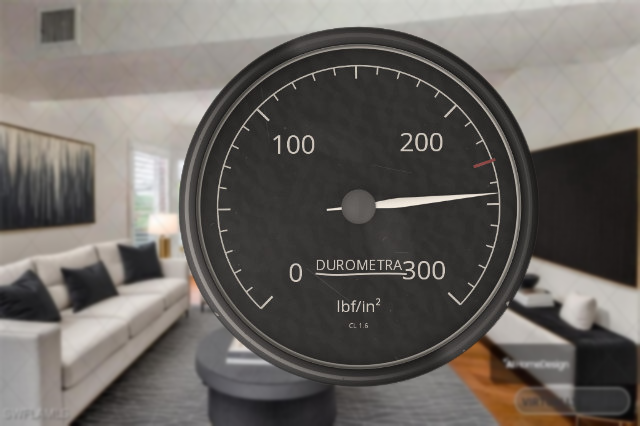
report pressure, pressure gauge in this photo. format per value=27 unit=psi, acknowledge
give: value=245 unit=psi
